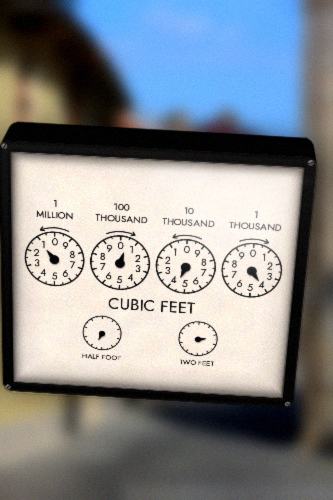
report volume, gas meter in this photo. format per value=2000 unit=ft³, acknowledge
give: value=104400 unit=ft³
